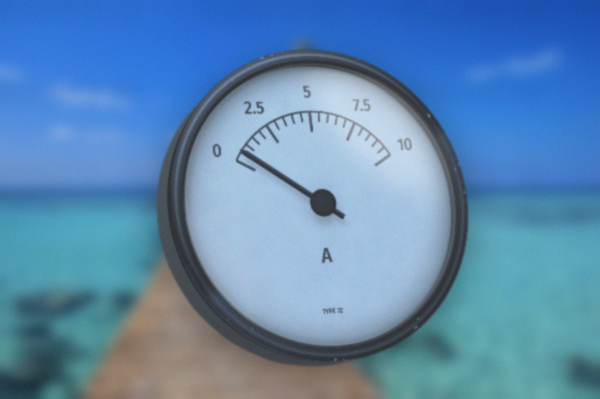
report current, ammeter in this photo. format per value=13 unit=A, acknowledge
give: value=0.5 unit=A
